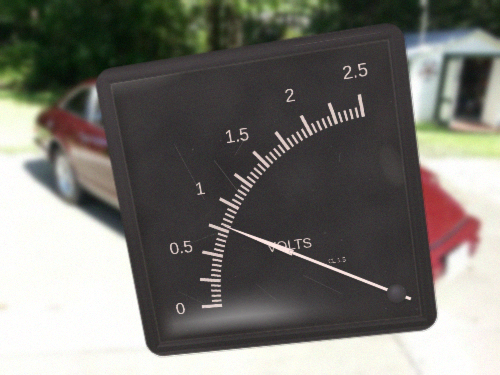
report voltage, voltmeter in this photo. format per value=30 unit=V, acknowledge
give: value=0.8 unit=V
